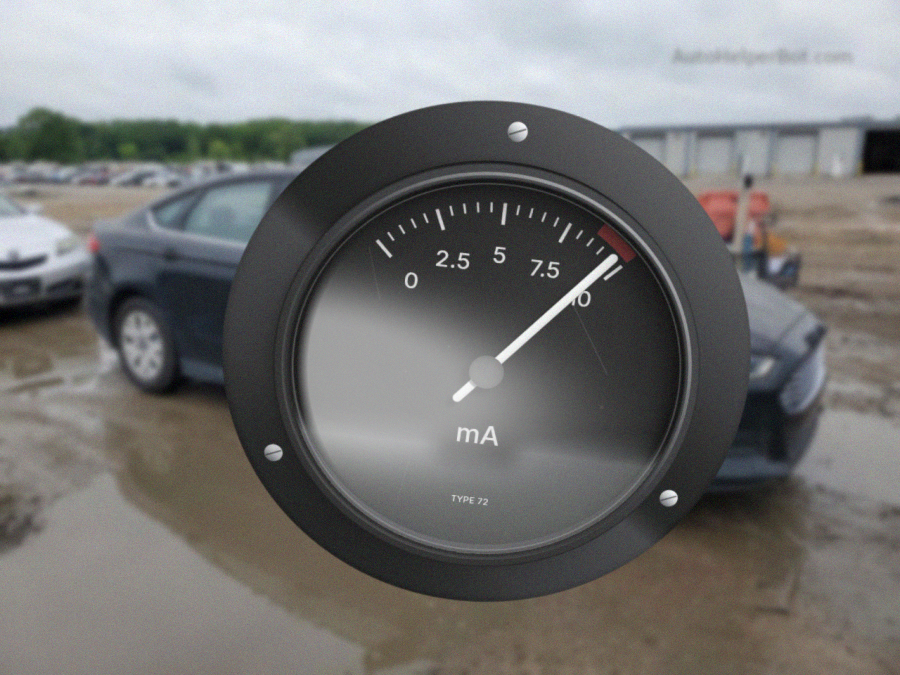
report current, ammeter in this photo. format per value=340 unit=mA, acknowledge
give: value=9.5 unit=mA
